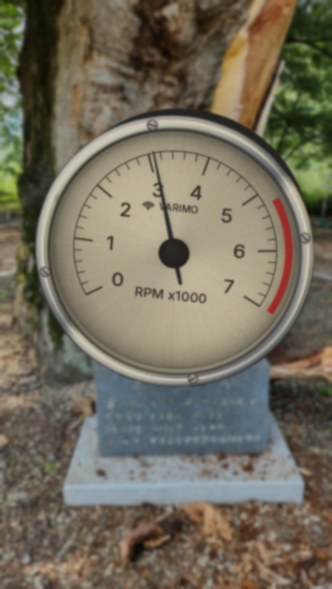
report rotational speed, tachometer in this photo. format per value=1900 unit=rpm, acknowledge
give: value=3100 unit=rpm
